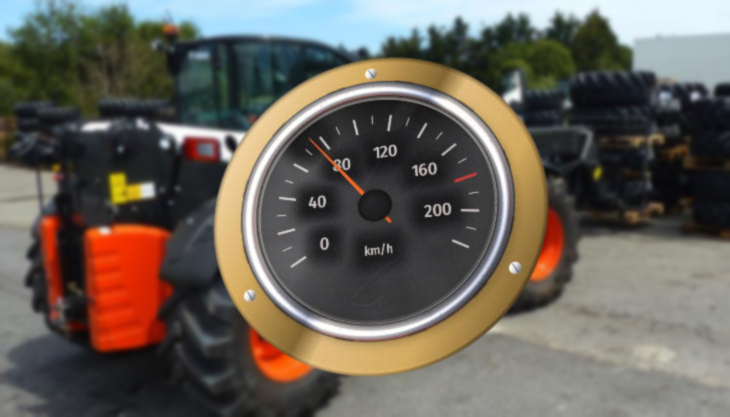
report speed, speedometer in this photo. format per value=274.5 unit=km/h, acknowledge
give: value=75 unit=km/h
